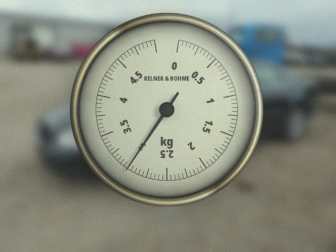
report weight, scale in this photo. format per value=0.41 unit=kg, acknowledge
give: value=3 unit=kg
